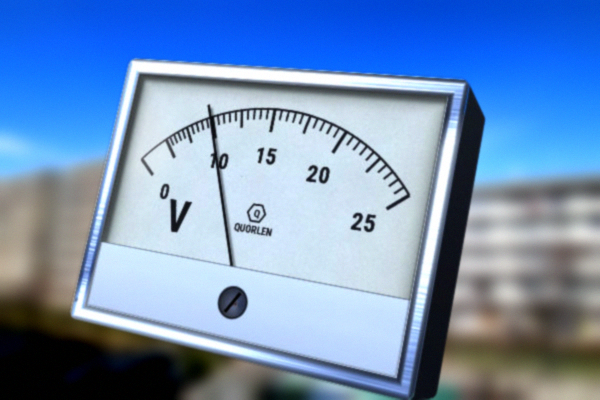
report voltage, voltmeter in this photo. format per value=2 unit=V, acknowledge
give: value=10 unit=V
